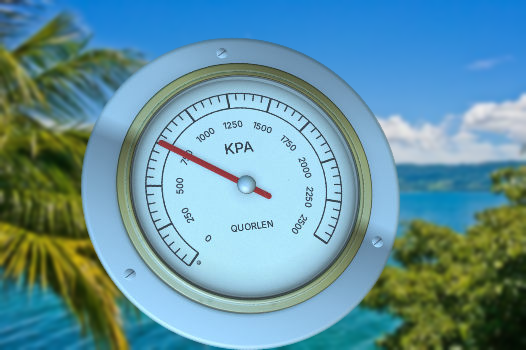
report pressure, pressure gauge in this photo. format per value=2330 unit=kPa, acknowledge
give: value=750 unit=kPa
